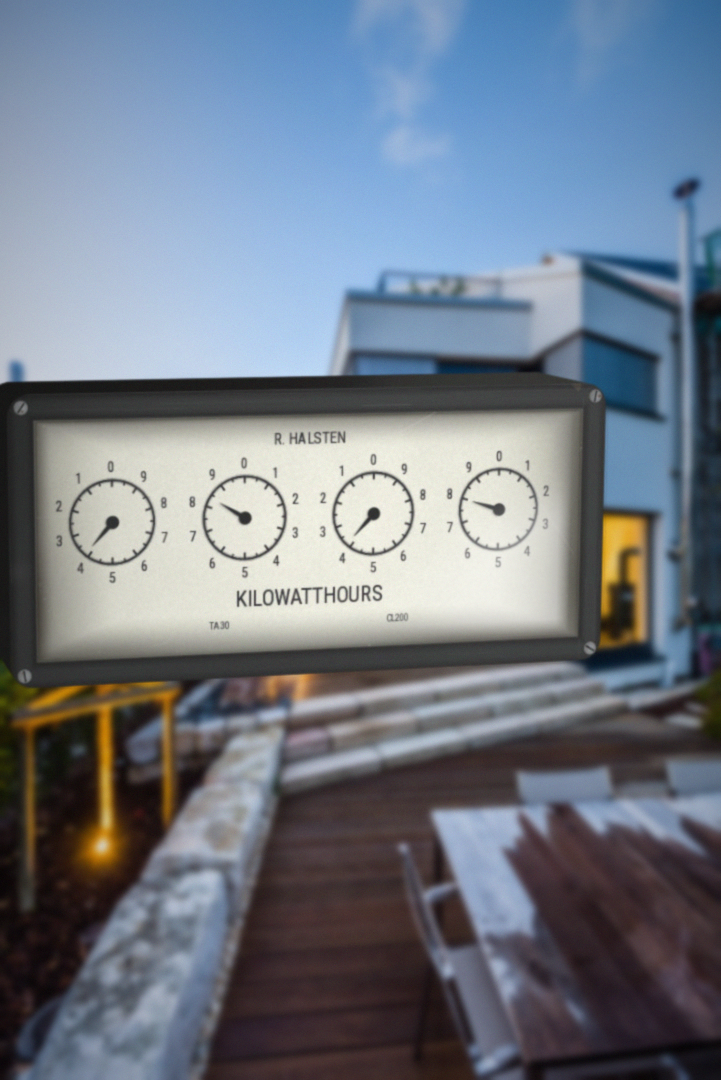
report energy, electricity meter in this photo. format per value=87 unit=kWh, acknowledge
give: value=3838 unit=kWh
